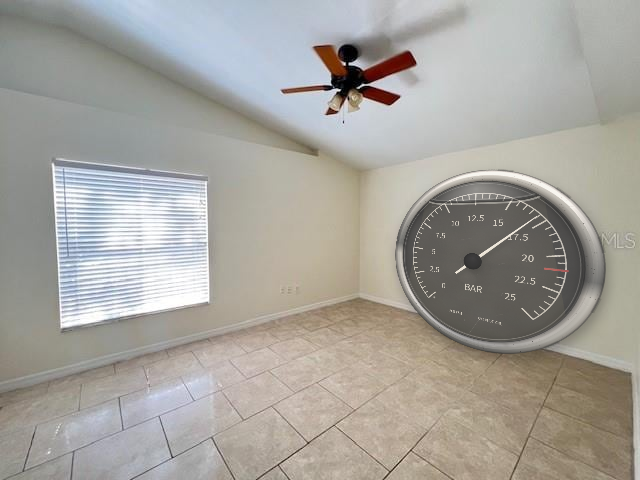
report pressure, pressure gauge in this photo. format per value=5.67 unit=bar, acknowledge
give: value=17 unit=bar
